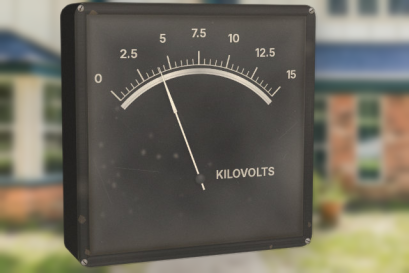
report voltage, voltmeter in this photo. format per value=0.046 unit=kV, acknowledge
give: value=4 unit=kV
